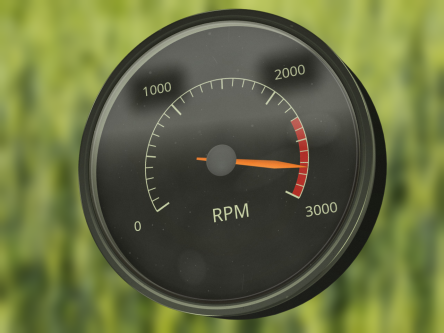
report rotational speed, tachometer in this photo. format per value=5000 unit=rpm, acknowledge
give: value=2750 unit=rpm
